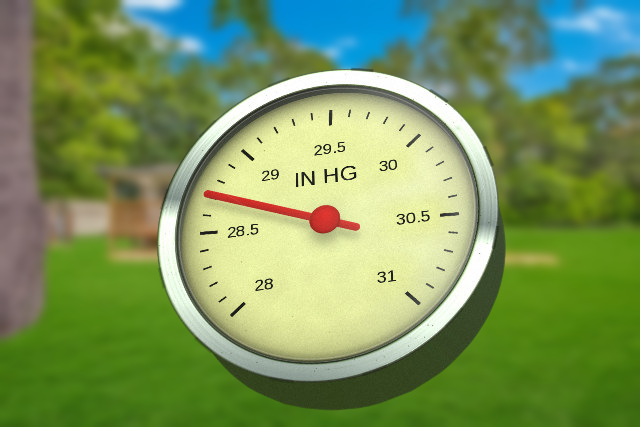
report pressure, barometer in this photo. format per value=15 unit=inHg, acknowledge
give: value=28.7 unit=inHg
